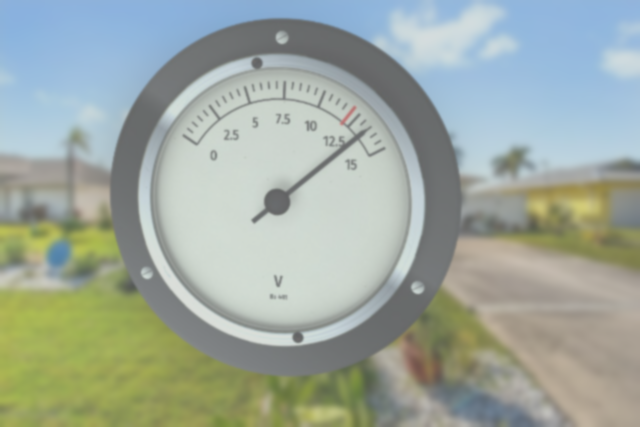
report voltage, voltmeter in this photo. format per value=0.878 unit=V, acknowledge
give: value=13.5 unit=V
